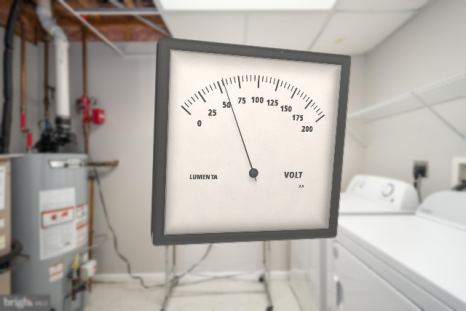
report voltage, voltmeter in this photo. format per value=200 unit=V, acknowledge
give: value=55 unit=V
